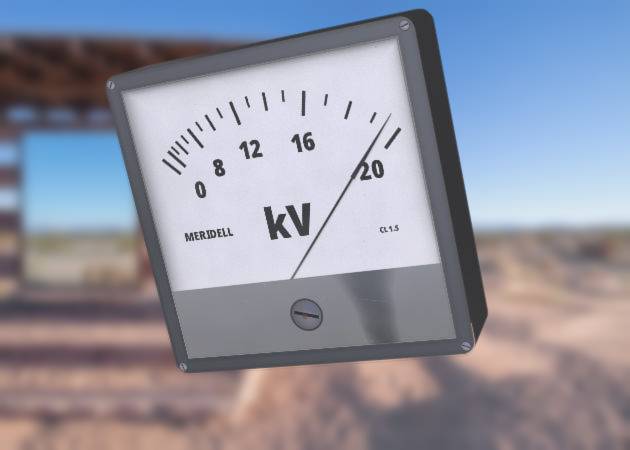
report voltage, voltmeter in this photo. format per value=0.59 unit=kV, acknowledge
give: value=19.5 unit=kV
